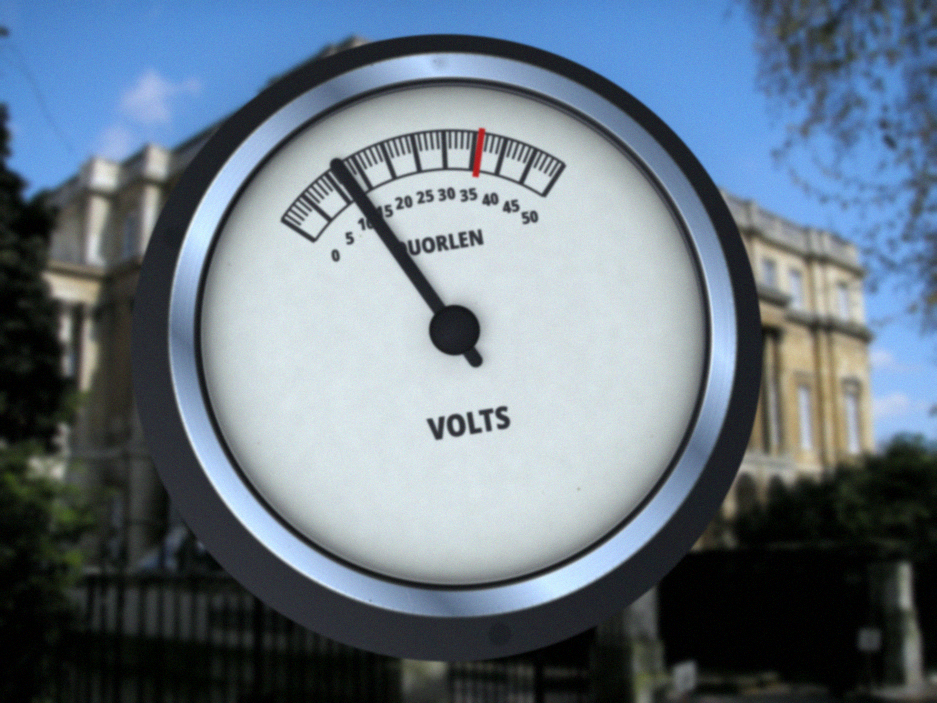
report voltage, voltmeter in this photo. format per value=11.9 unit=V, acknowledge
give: value=12 unit=V
